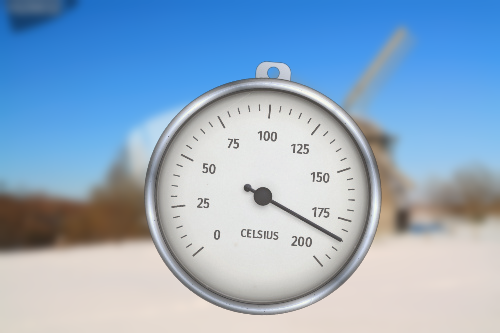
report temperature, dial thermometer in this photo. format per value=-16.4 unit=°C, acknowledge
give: value=185 unit=°C
